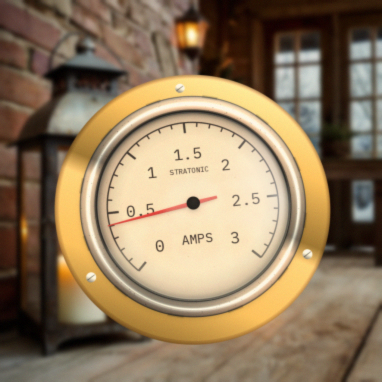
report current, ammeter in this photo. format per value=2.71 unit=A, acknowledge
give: value=0.4 unit=A
